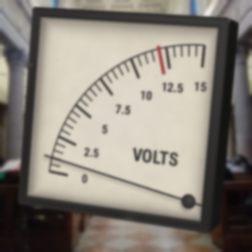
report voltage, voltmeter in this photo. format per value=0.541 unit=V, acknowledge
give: value=1 unit=V
